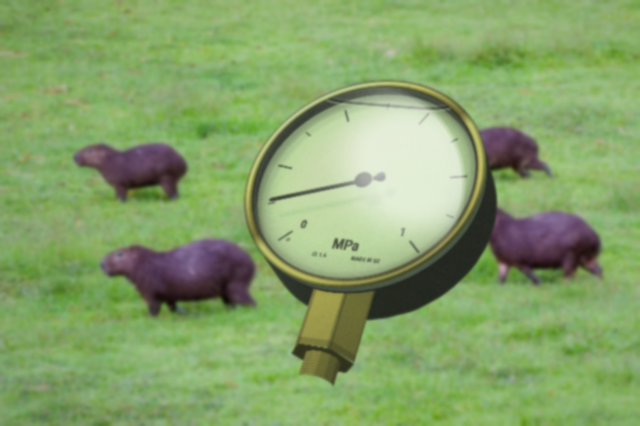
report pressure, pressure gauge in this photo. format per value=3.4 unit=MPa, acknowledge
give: value=0.1 unit=MPa
